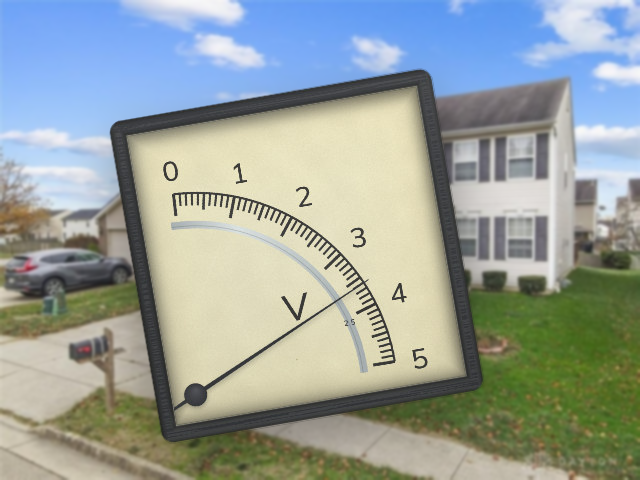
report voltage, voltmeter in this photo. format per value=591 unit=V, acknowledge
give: value=3.6 unit=V
